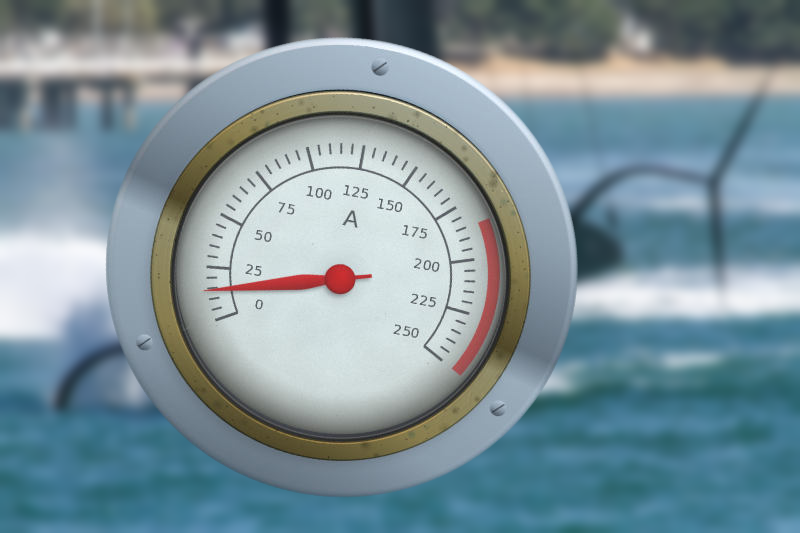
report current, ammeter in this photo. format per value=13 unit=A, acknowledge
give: value=15 unit=A
